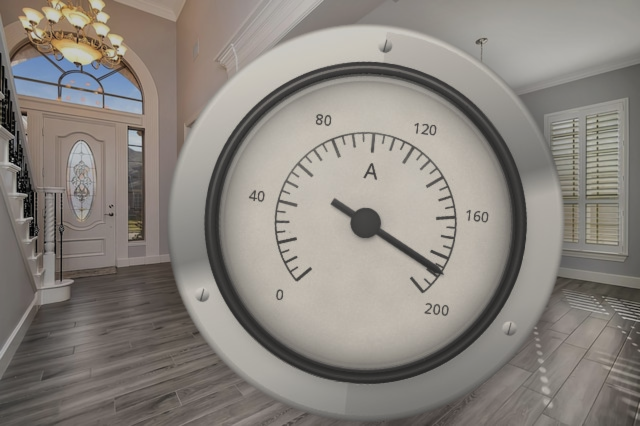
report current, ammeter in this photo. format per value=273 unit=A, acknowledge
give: value=187.5 unit=A
